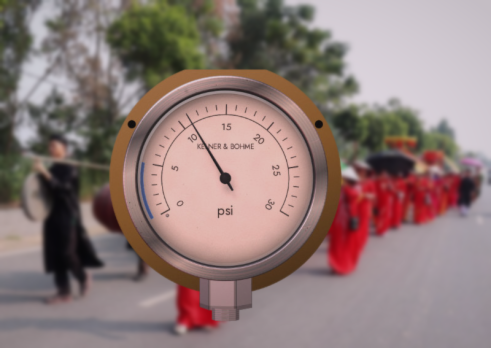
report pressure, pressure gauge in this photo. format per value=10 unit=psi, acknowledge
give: value=11 unit=psi
